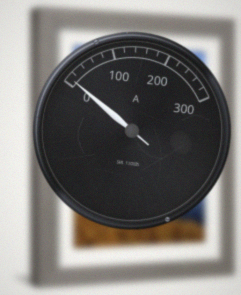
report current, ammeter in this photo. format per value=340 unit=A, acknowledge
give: value=10 unit=A
